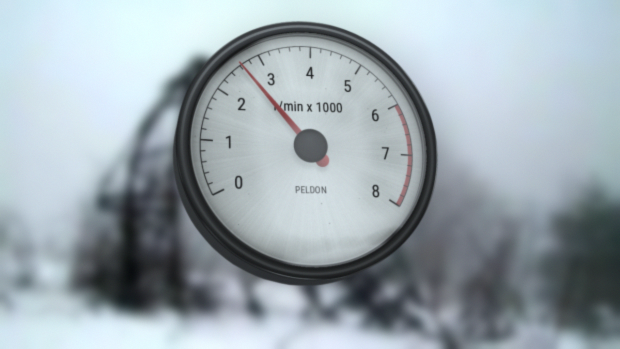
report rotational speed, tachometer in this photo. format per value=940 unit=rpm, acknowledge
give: value=2600 unit=rpm
